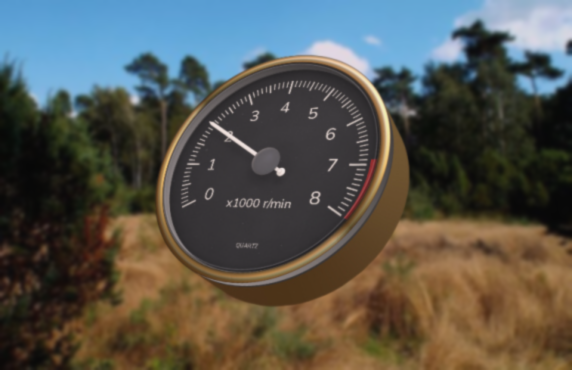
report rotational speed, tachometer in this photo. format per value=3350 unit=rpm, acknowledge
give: value=2000 unit=rpm
